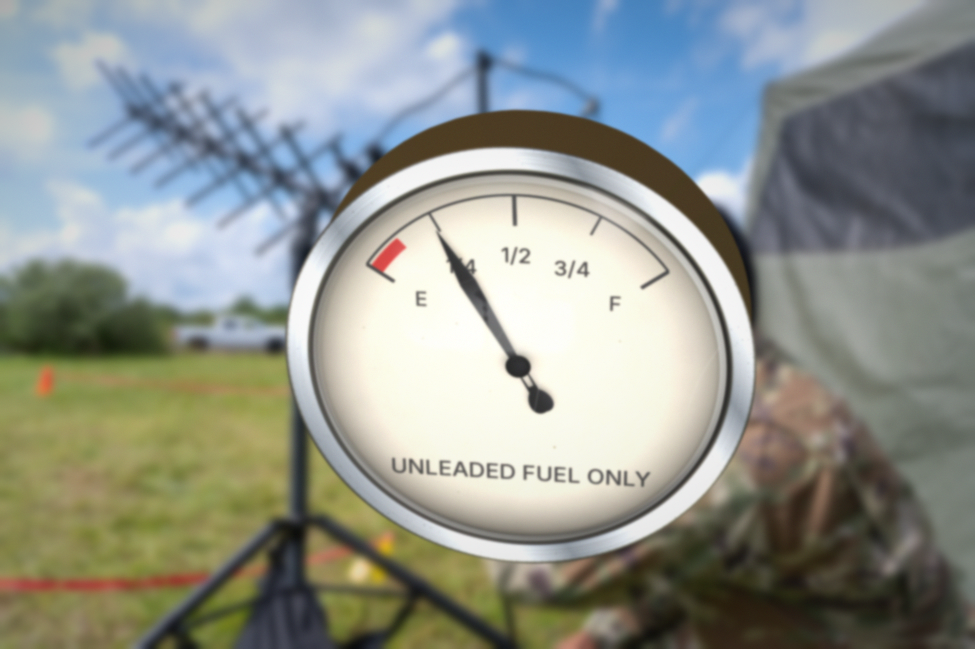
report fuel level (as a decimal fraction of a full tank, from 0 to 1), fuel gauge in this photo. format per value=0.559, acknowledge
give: value=0.25
